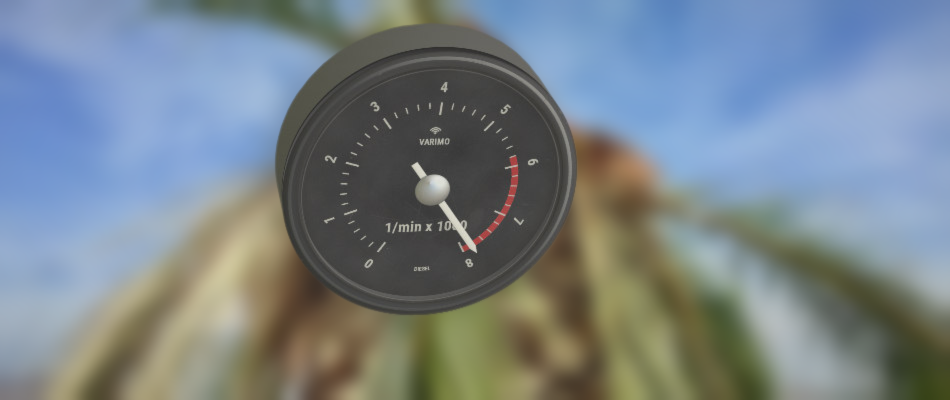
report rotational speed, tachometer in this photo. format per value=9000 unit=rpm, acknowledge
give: value=7800 unit=rpm
